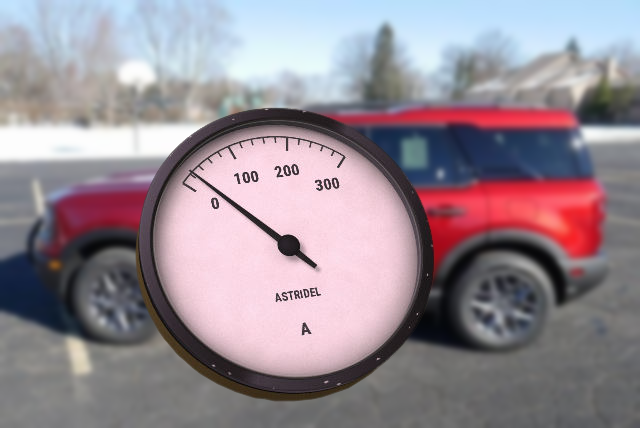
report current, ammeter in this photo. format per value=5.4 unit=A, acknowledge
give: value=20 unit=A
